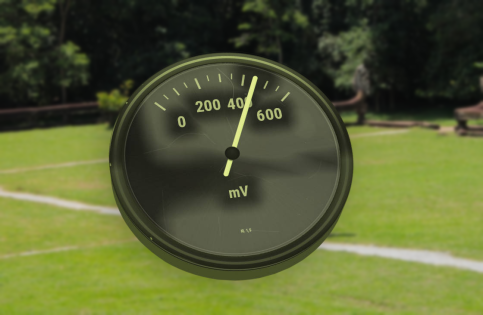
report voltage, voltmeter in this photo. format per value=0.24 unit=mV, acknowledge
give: value=450 unit=mV
